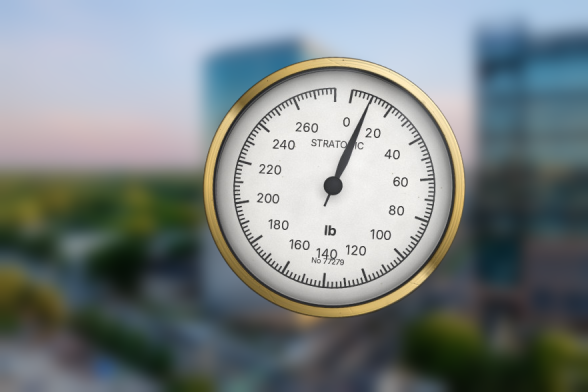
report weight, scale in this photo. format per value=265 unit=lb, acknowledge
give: value=10 unit=lb
